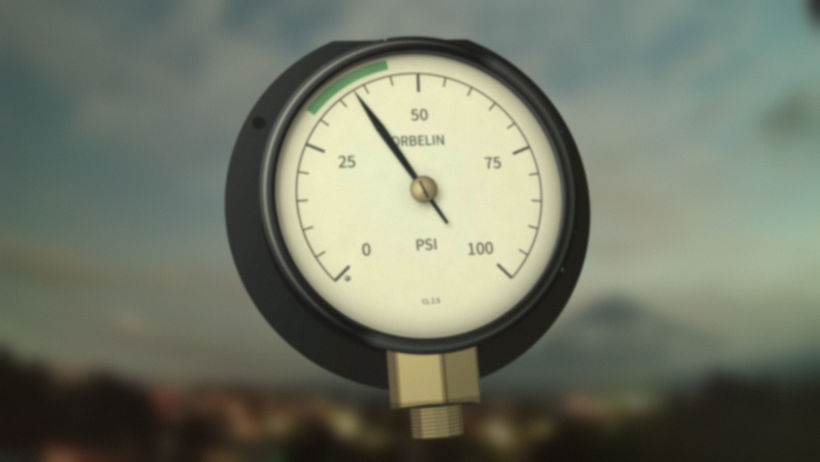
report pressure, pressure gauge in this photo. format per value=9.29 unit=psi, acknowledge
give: value=37.5 unit=psi
